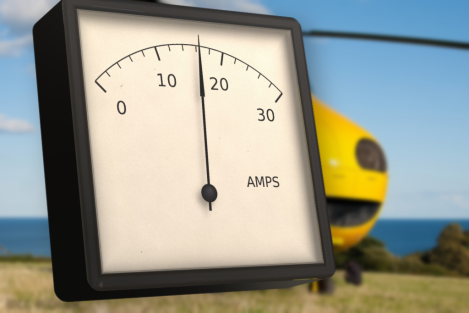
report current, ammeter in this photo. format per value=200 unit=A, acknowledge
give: value=16 unit=A
